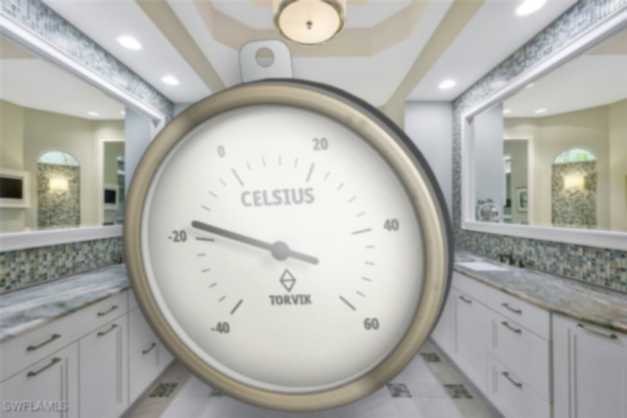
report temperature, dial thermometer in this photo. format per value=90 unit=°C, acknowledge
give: value=-16 unit=°C
